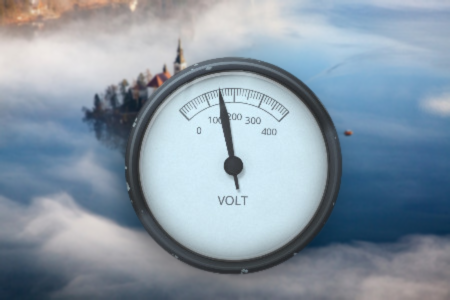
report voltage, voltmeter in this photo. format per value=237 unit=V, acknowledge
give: value=150 unit=V
